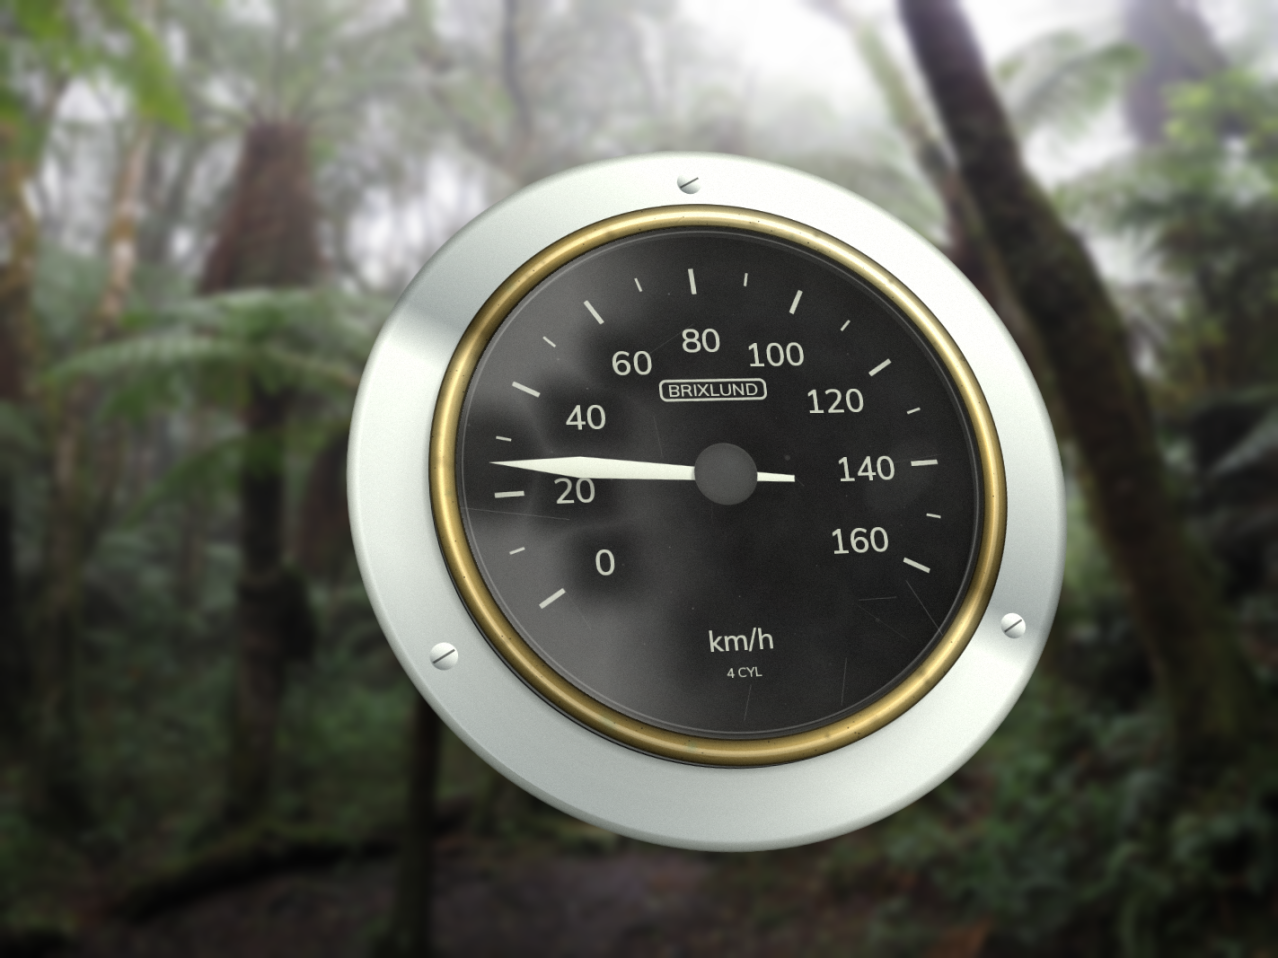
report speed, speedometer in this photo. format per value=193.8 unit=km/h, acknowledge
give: value=25 unit=km/h
